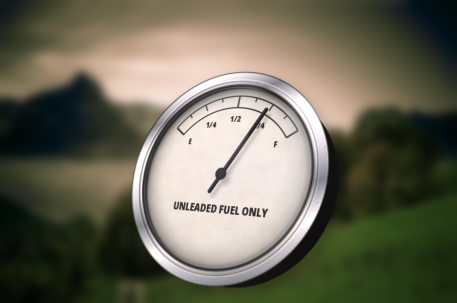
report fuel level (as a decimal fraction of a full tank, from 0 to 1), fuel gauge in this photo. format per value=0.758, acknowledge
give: value=0.75
